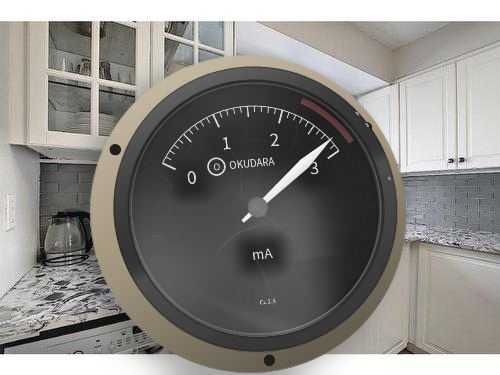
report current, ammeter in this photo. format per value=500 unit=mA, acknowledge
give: value=2.8 unit=mA
